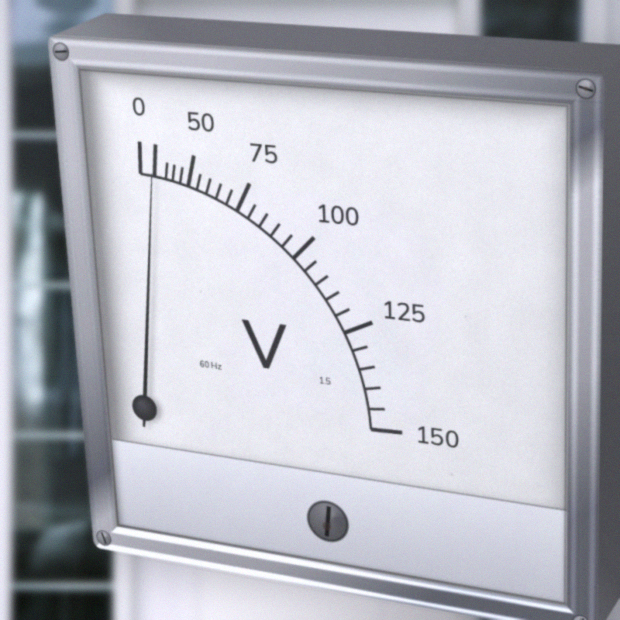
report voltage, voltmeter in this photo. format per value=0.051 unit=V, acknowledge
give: value=25 unit=V
